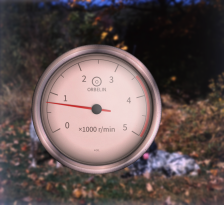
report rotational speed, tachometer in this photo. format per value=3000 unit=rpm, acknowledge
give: value=750 unit=rpm
